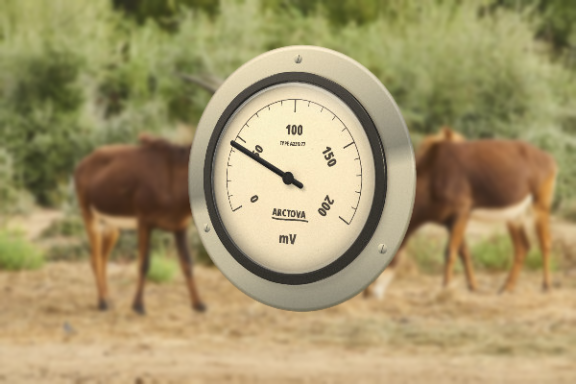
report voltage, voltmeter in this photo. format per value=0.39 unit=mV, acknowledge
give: value=45 unit=mV
